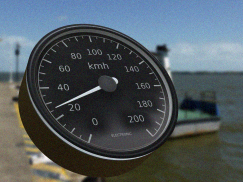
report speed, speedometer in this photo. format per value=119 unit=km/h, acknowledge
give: value=25 unit=km/h
